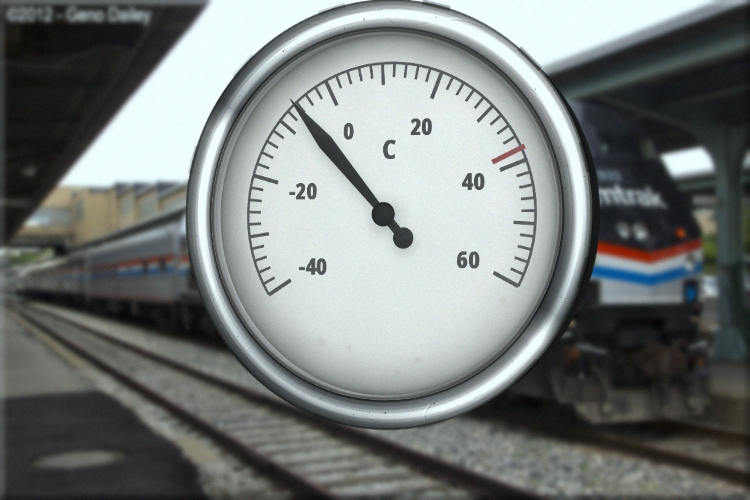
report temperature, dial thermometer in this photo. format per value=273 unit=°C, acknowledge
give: value=-6 unit=°C
